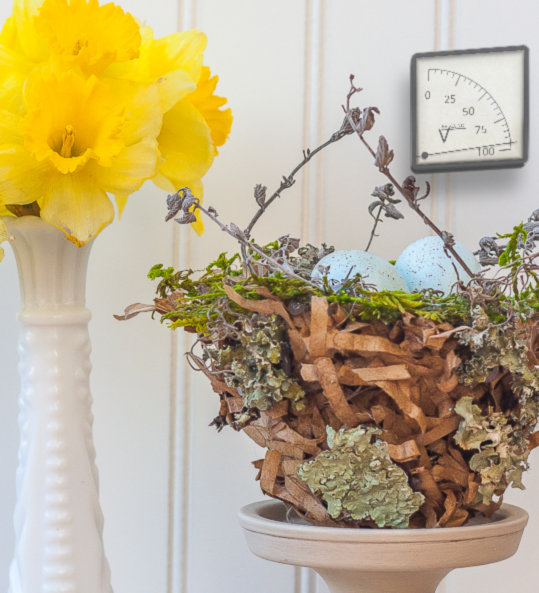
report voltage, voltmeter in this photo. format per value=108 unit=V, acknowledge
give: value=95 unit=V
